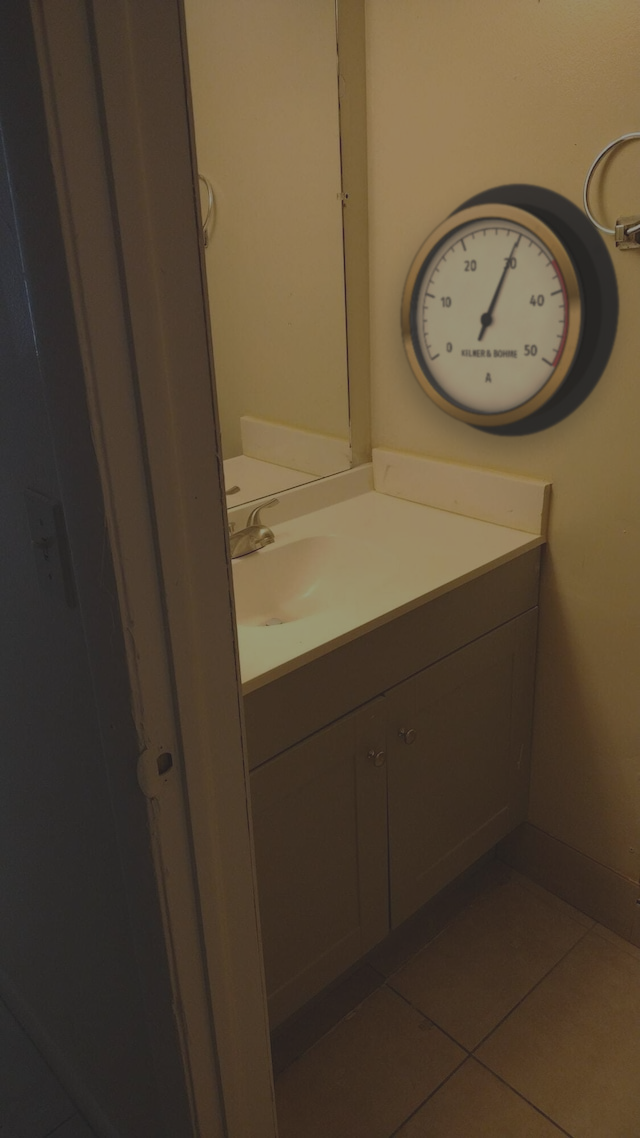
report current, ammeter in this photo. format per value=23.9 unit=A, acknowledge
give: value=30 unit=A
